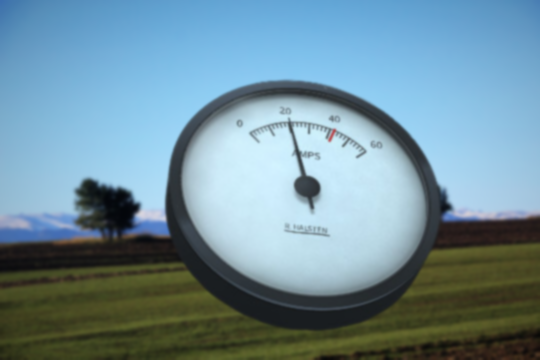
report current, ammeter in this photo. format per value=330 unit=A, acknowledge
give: value=20 unit=A
